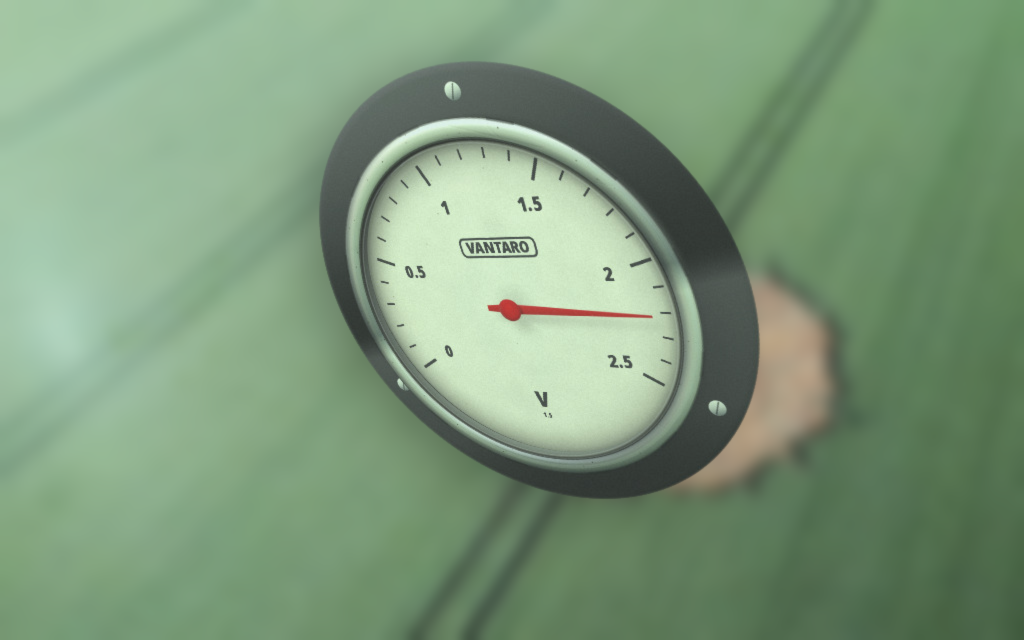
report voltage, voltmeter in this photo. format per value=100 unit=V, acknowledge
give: value=2.2 unit=V
